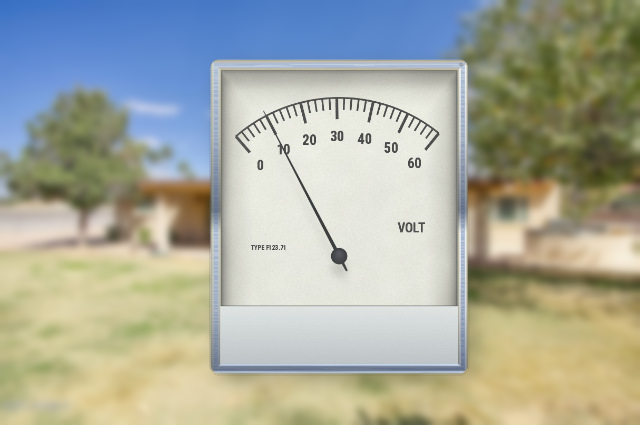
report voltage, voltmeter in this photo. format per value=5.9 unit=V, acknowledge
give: value=10 unit=V
